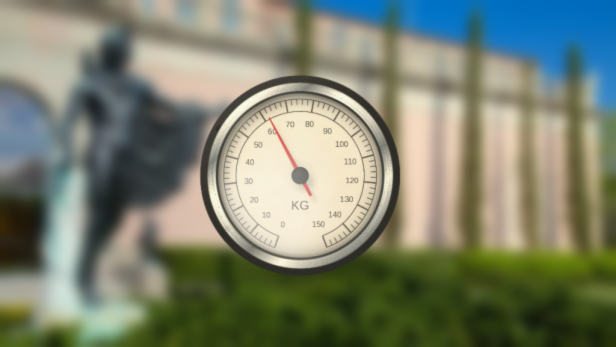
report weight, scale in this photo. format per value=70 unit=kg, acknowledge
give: value=62 unit=kg
